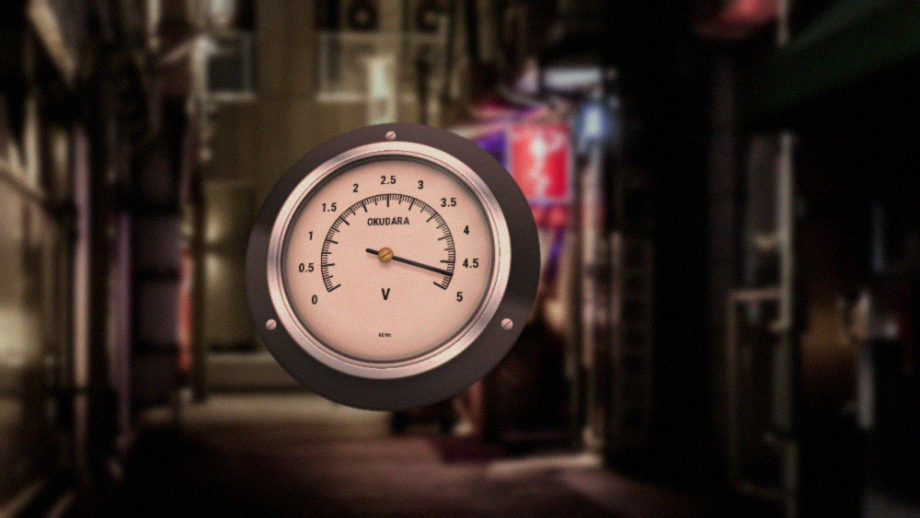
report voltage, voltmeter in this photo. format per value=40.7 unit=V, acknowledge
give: value=4.75 unit=V
